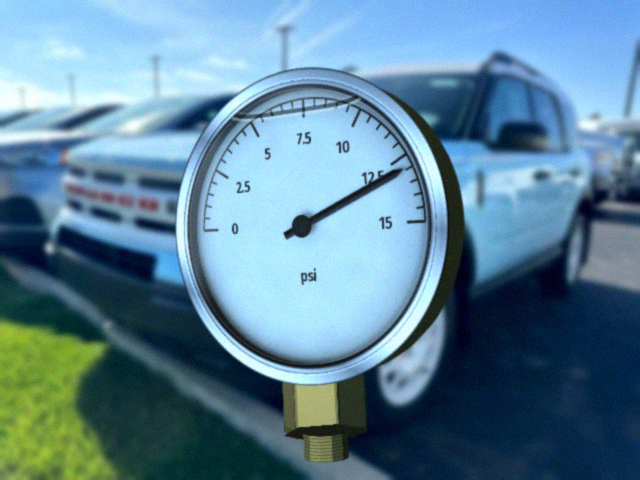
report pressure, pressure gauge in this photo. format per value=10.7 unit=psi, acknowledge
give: value=13 unit=psi
